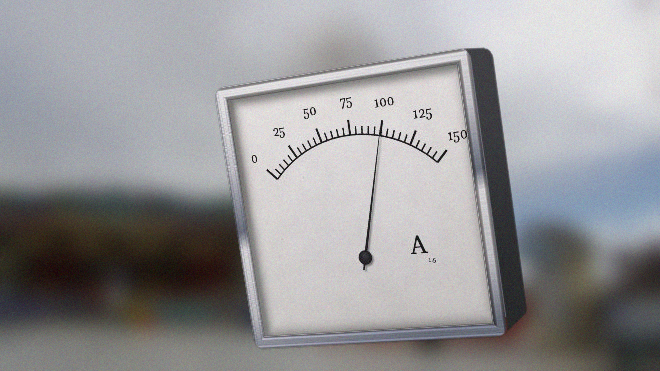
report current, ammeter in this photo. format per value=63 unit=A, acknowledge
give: value=100 unit=A
